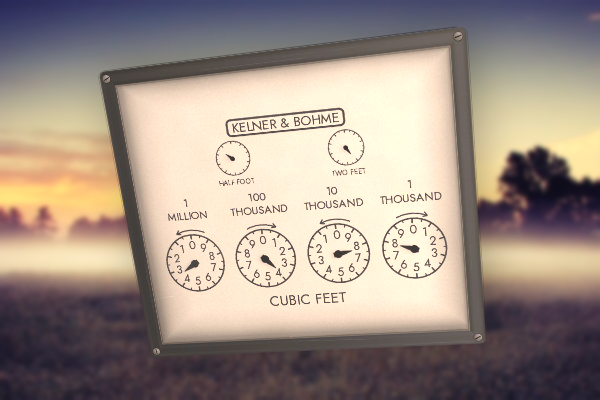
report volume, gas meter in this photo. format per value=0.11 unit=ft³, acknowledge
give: value=337800 unit=ft³
